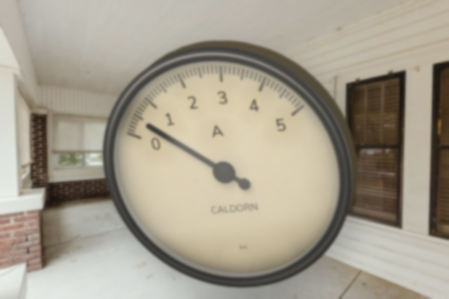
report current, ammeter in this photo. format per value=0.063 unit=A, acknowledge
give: value=0.5 unit=A
